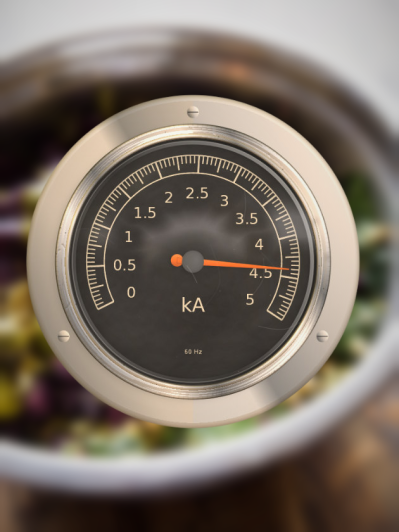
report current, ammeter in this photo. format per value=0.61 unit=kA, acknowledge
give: value=4.4 unit=kA
